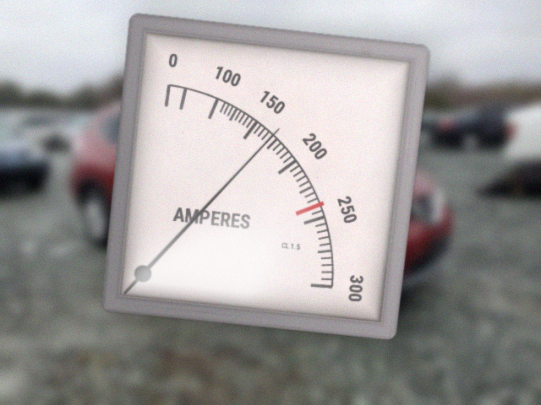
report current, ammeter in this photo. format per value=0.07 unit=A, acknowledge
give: value=170 unit=A
